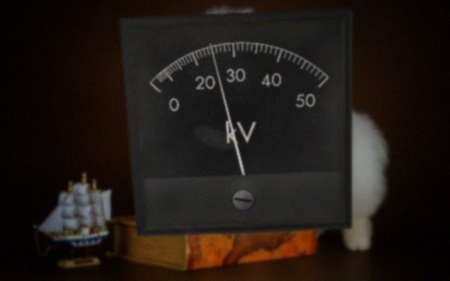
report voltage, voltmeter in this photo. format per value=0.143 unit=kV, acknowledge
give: value=25 unit=kV
